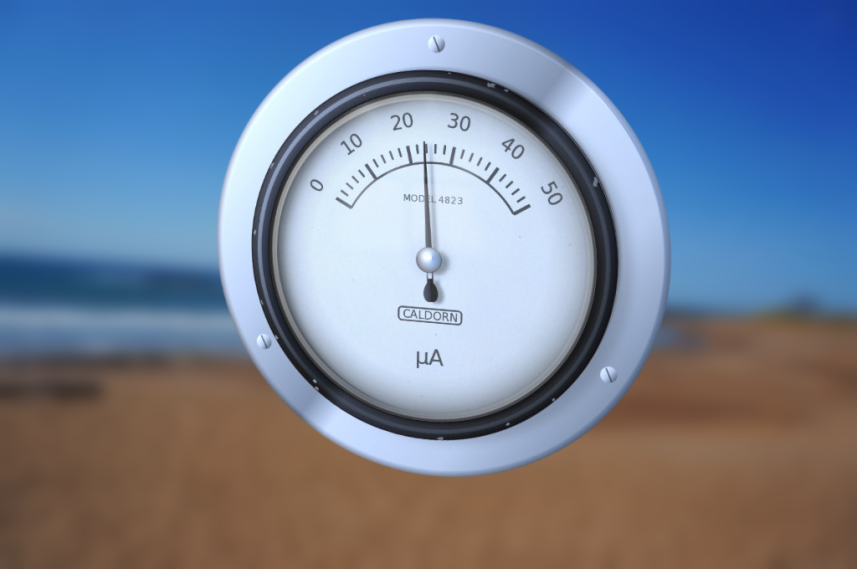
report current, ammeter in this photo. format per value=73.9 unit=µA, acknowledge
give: value=24 unit=µA
